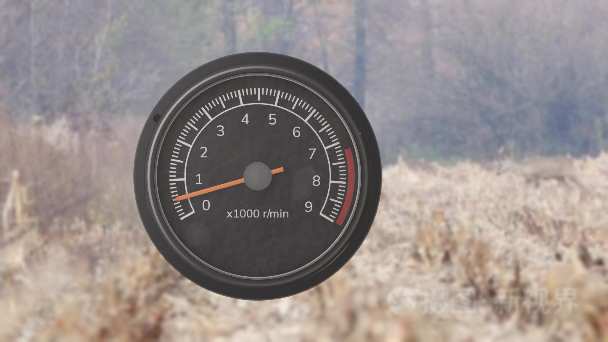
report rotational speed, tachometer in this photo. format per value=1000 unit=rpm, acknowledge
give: value=500 unit=rpm
